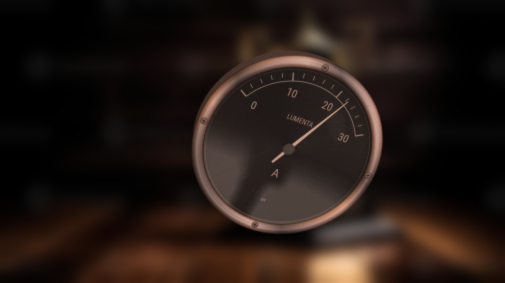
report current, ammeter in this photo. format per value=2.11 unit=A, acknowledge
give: value=22 unit=A
